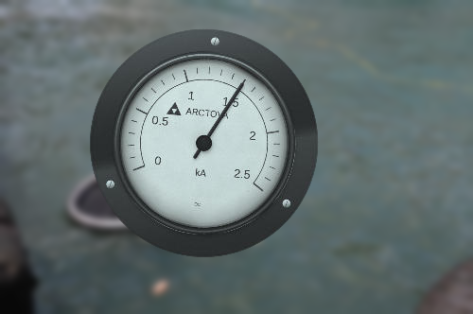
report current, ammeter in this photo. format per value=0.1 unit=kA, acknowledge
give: value=1.5 unit=kA
